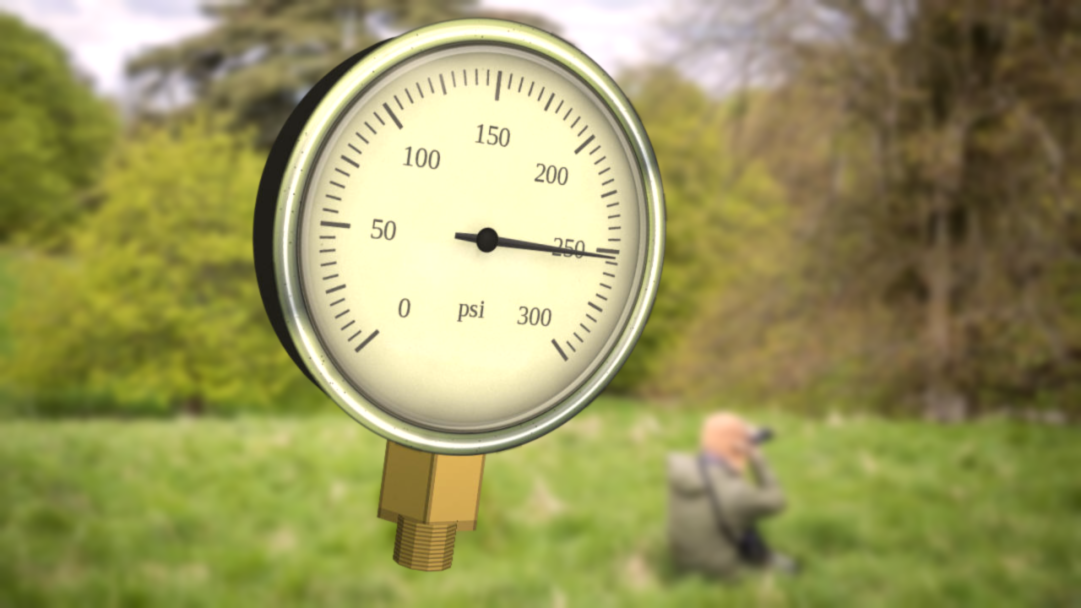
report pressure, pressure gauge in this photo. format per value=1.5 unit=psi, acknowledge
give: value=252.5 unit=psi
